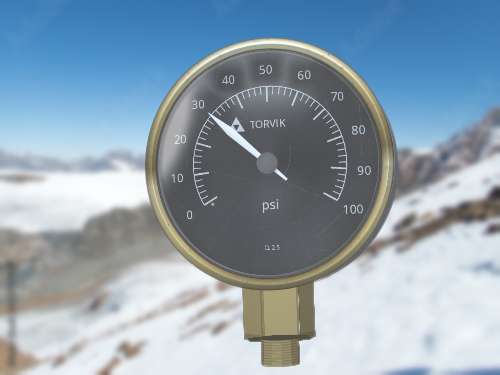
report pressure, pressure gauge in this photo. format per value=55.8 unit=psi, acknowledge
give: value=30 unit=psi
